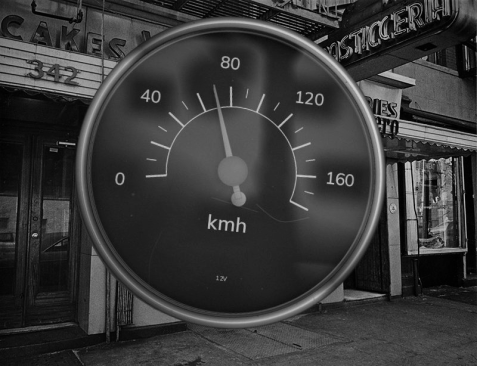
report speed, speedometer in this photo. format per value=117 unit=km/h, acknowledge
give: value=70 unit=km/h
